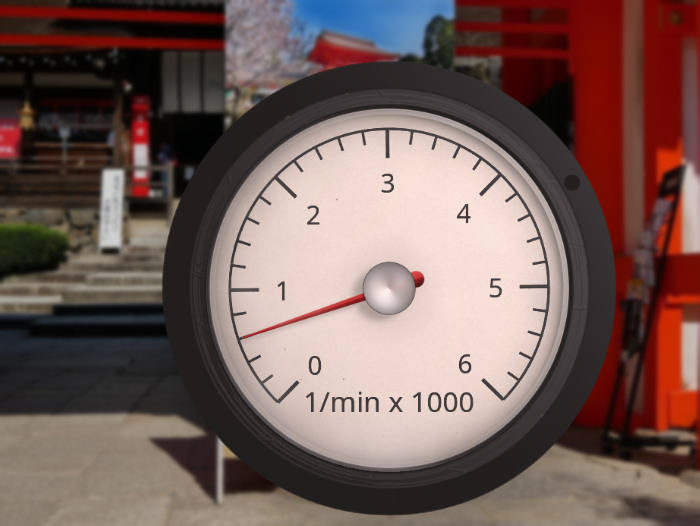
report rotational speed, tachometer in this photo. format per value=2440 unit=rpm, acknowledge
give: value=600 unit=rpm
